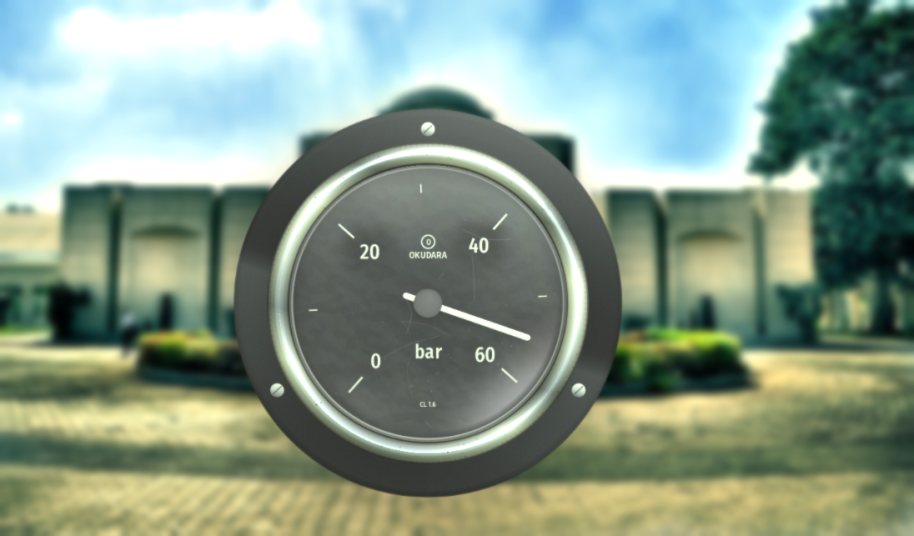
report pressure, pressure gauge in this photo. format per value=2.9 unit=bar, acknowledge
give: value=55 unit=bar
